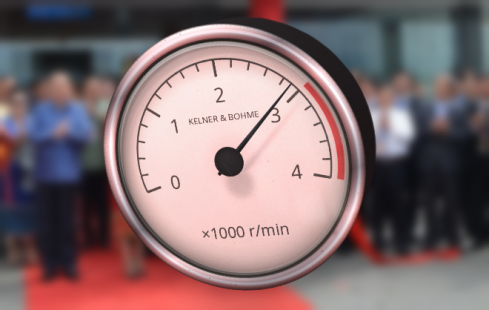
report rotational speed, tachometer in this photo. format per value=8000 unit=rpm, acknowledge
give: value=2900 unit=rpm
